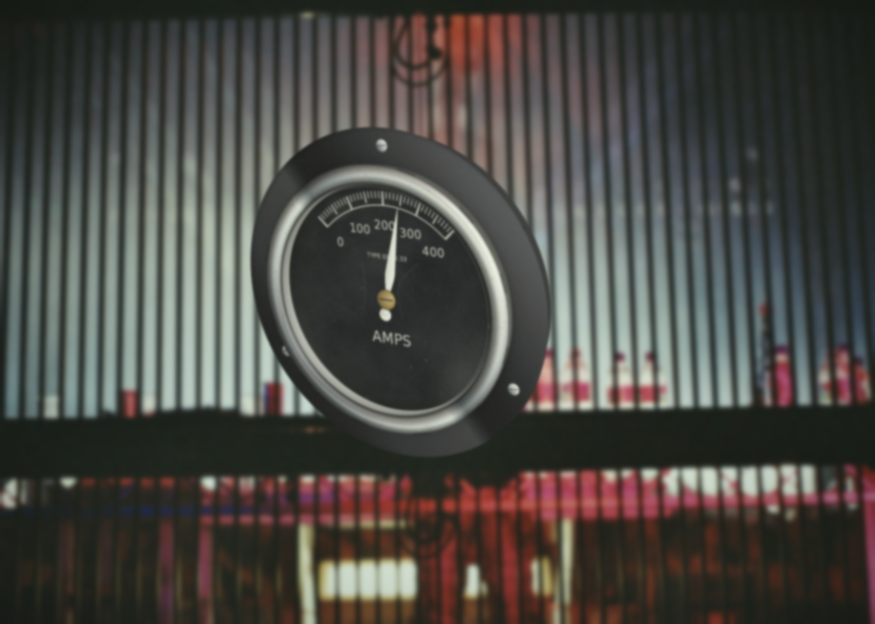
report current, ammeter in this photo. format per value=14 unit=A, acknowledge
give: value=250 unit=A
